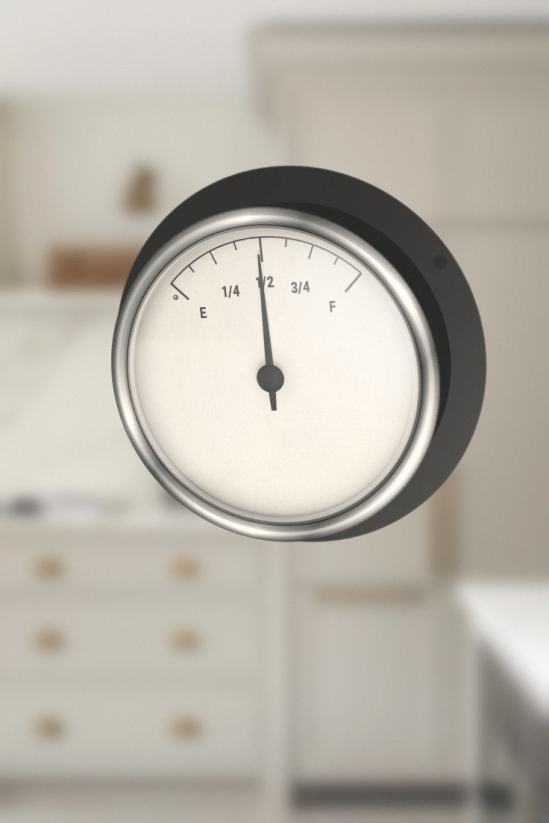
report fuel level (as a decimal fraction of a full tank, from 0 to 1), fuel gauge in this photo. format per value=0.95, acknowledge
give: value=0.5
